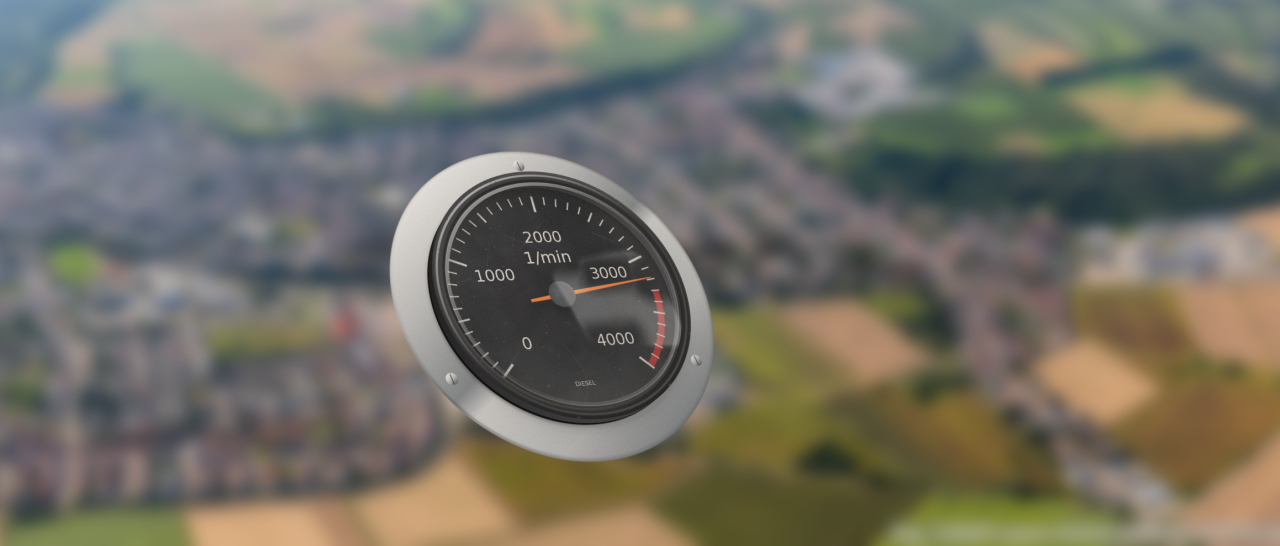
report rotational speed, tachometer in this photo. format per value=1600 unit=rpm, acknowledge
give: value=3200 unit=rpm
